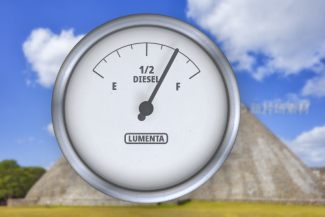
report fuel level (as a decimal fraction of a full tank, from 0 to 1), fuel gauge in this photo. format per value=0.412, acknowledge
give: value=0.75
